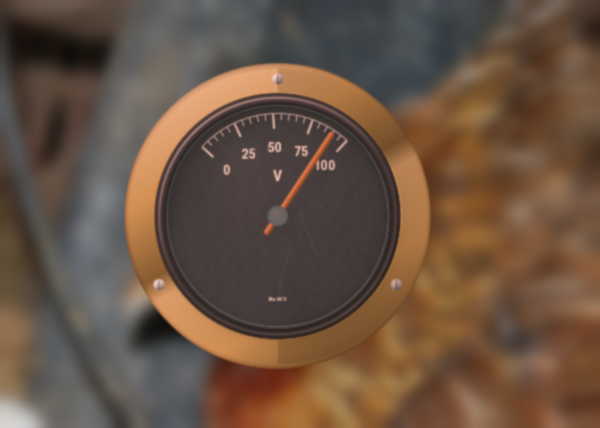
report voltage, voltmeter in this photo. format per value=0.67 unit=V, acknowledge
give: value=90 unit=V
